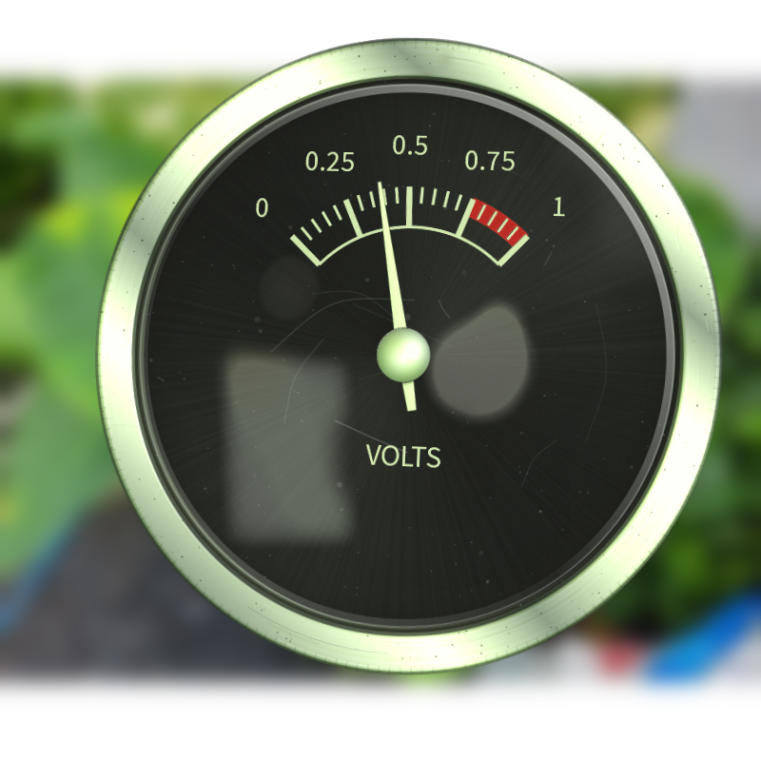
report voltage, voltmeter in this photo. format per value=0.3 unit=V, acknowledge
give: value=0.4 unit=V
